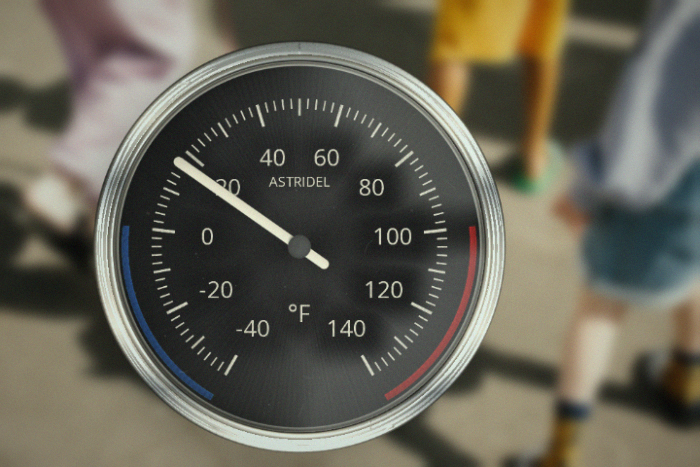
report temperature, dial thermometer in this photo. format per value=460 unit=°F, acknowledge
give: value=17 unit=°F
